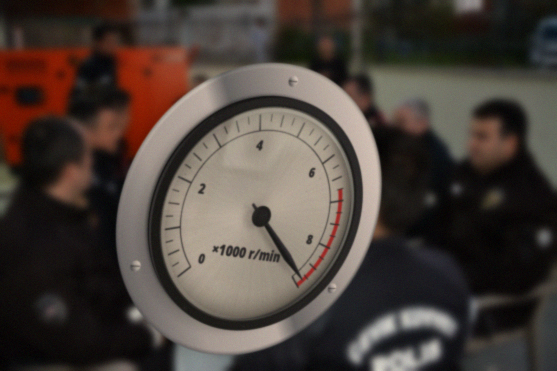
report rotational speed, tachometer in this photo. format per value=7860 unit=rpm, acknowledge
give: value=8875 unit=rpm
